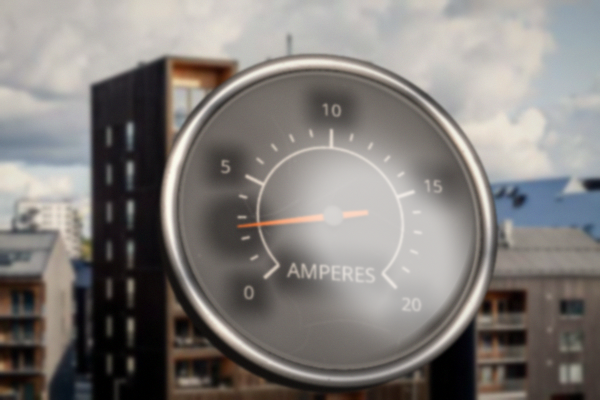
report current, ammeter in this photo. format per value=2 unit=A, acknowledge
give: value=2.5 unit=A
